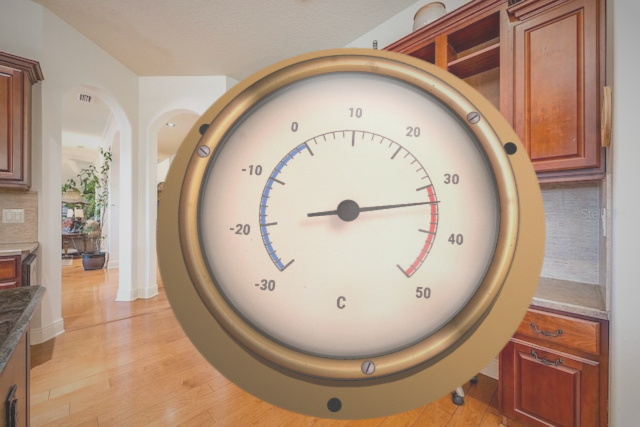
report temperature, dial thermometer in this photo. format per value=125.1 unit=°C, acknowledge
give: value=34 unit=°C
